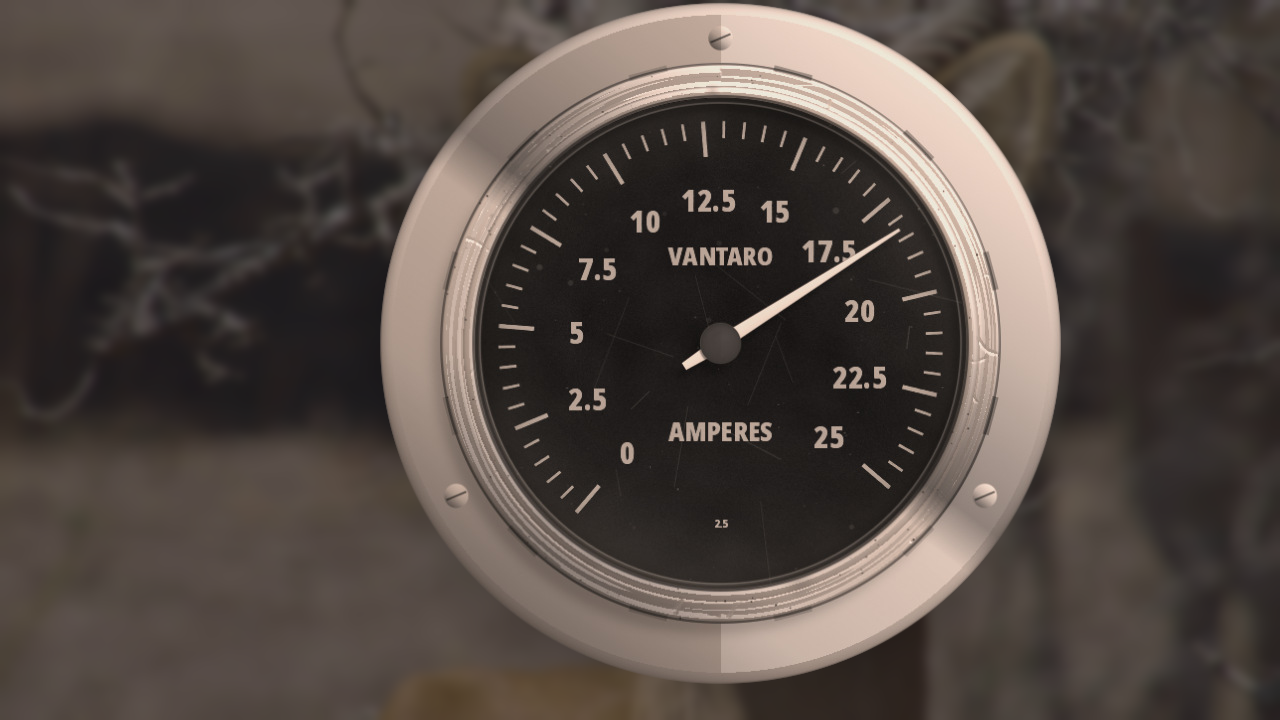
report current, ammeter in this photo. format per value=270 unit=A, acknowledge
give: value=18.25 unit=A
